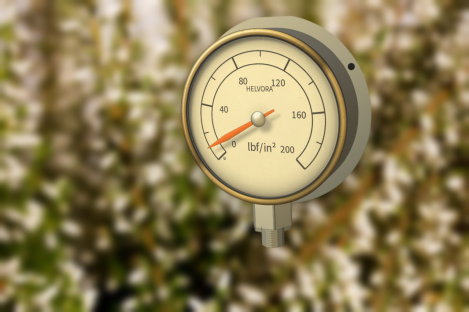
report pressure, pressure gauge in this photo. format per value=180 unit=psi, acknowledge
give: value=10 unit=psi
